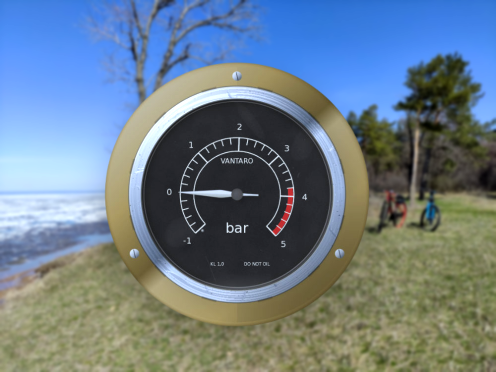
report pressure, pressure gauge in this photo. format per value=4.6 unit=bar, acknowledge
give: value=0 unit=bar
